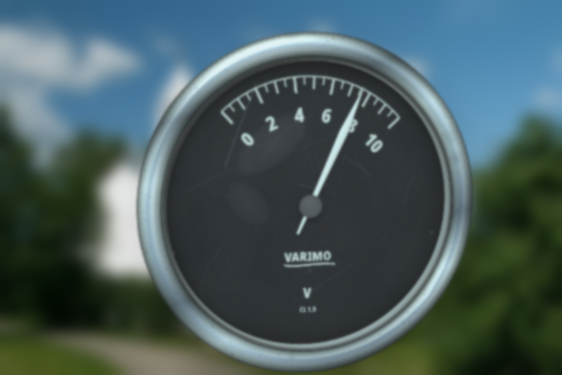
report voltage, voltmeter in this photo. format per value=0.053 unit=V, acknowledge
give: value=7.5 unit=V
